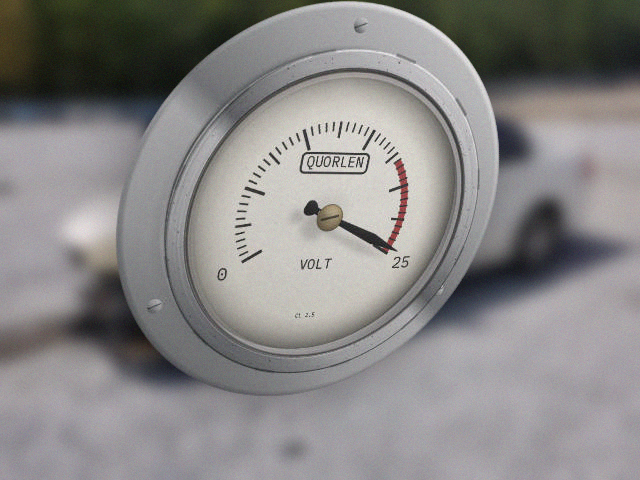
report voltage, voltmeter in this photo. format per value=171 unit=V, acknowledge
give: value=24.5 unit=V
